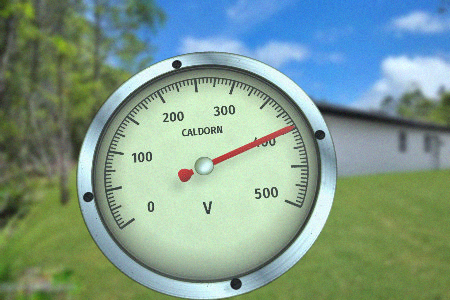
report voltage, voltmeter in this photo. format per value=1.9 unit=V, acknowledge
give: value=400 unit=V
